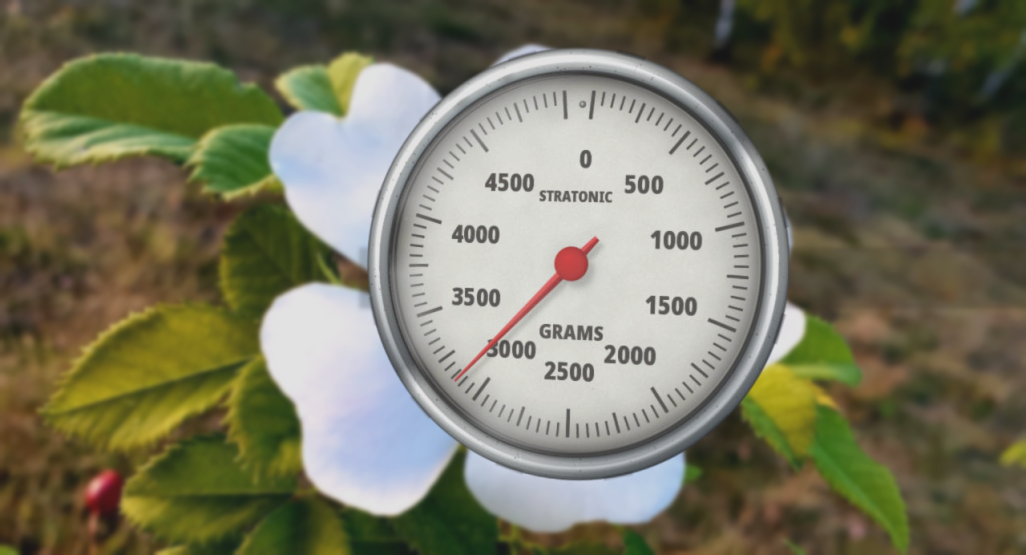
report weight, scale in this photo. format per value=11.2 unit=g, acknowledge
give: value=3125 unit=g
